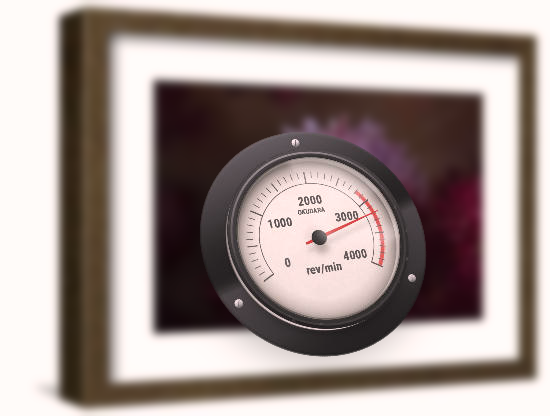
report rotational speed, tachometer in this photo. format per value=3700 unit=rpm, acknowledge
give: value=3200 unit=rpm
